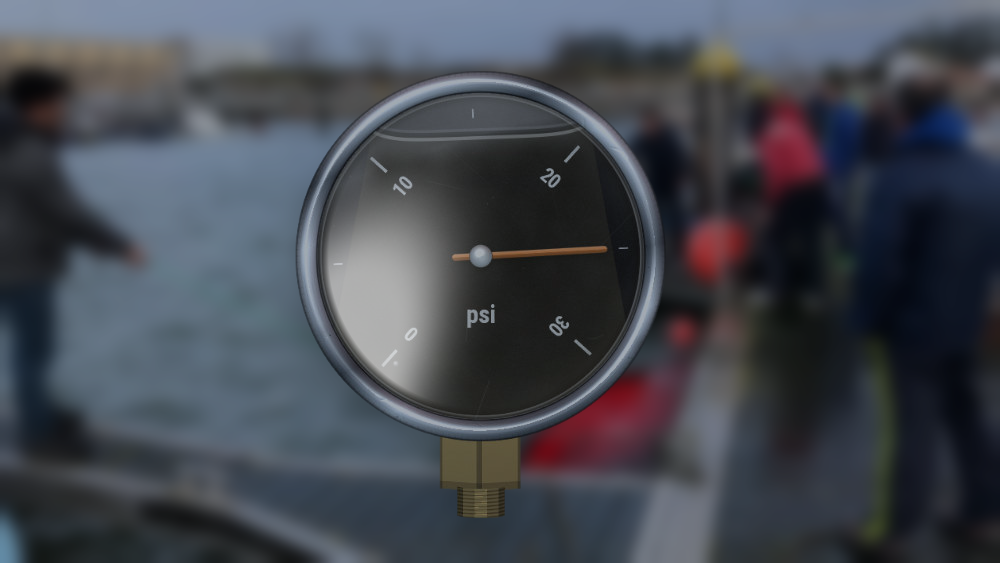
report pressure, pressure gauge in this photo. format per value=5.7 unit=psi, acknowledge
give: value=25 unit=psi
